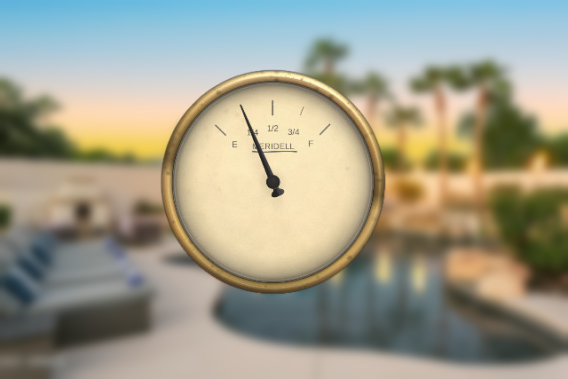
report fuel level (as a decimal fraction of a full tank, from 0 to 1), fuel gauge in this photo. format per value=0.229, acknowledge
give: value=0.25
